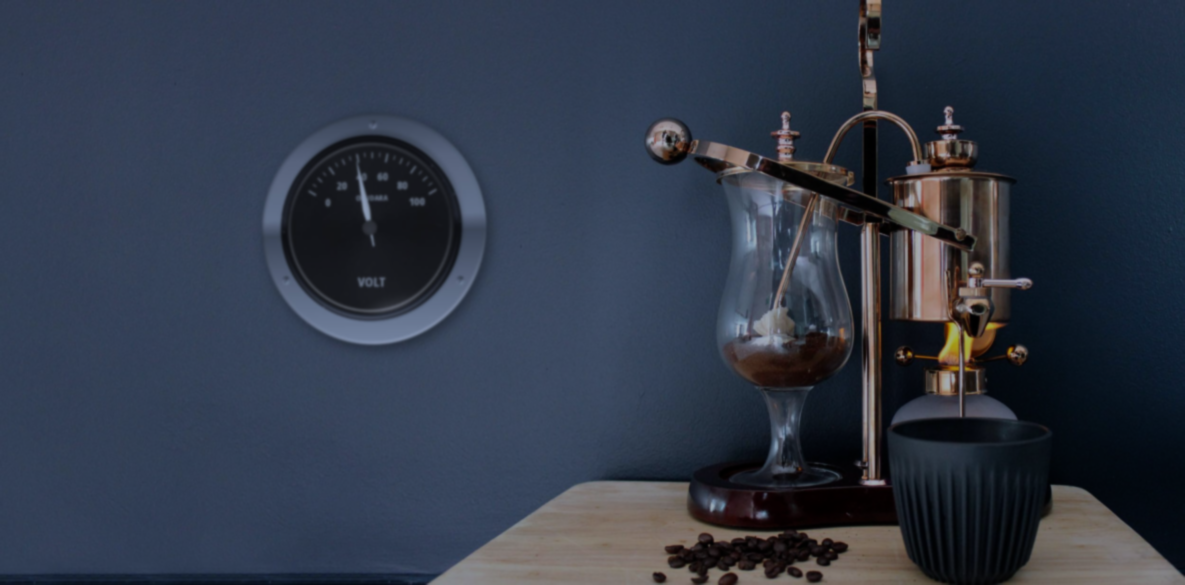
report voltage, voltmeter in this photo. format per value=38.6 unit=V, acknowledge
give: value=40 unit=V
